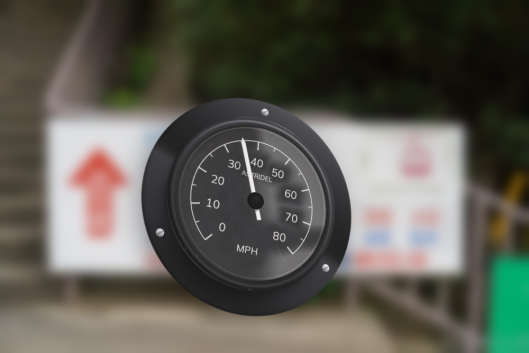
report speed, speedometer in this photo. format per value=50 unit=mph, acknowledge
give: value=35 unit=mph
